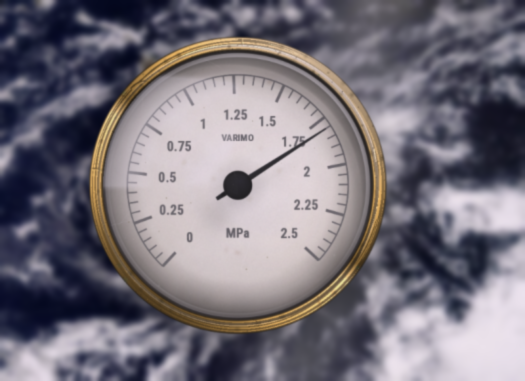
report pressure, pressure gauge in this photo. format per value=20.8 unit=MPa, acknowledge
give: value=1.8 unit=MPa
